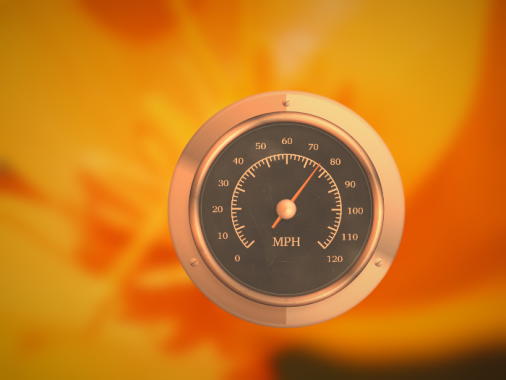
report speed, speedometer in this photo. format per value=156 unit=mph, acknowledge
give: value=76 unit=mph
